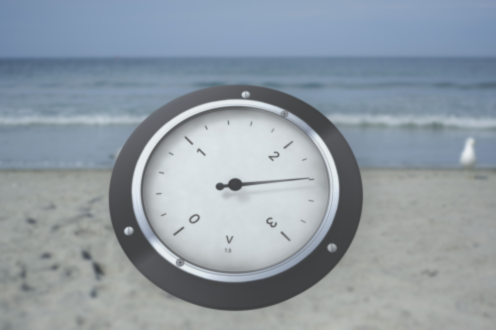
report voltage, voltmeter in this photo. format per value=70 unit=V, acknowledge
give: value=2.4 unit=V
